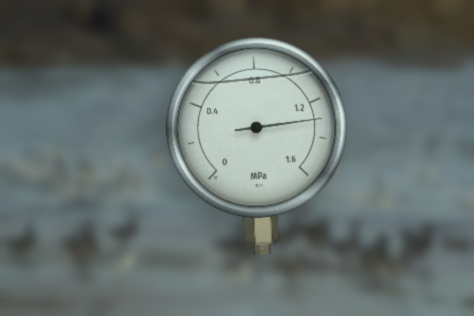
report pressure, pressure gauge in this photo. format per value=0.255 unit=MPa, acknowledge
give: value=1.3 unit=MPa
